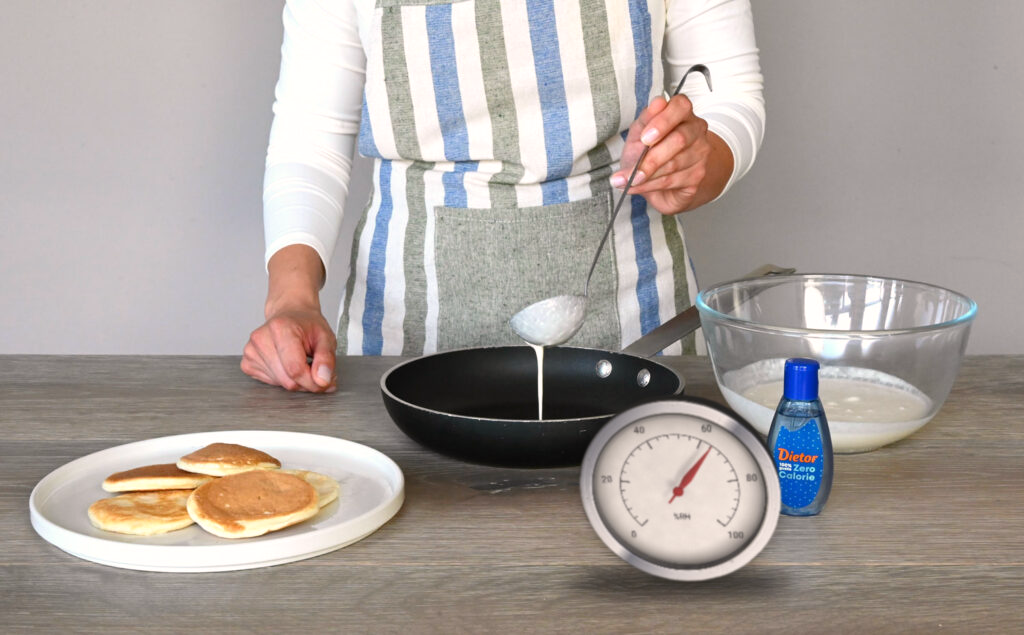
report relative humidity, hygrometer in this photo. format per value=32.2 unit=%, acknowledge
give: value=64 unit=%
